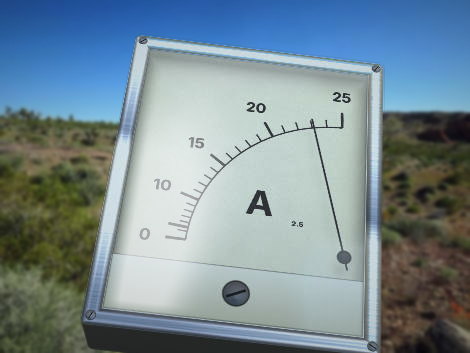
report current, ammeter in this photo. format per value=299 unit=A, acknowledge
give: value=23 unit=A
